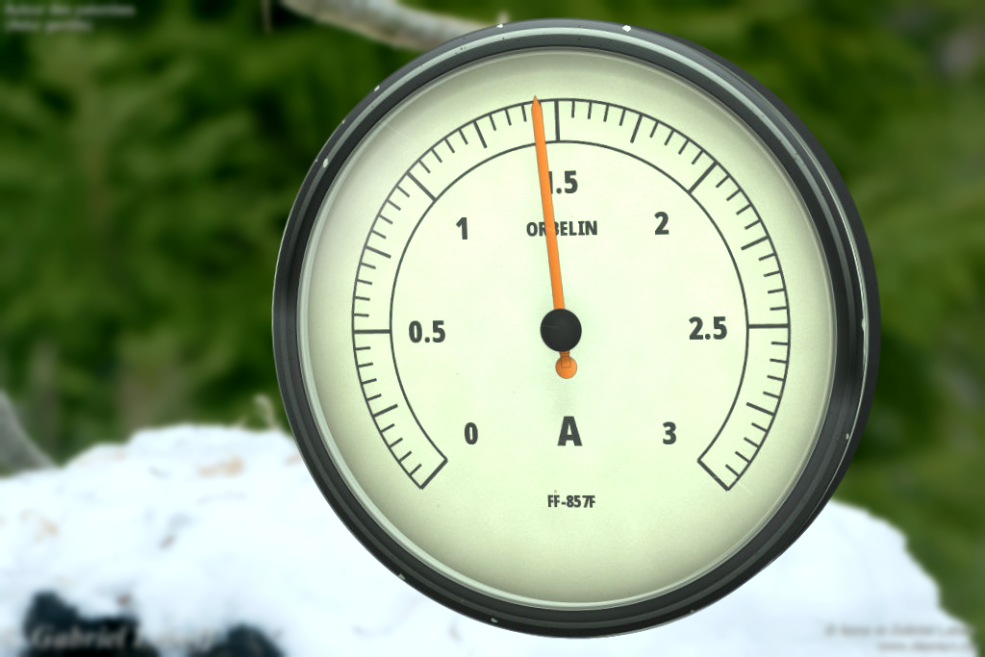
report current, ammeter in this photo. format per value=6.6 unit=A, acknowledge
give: value=1.45 unit=A
